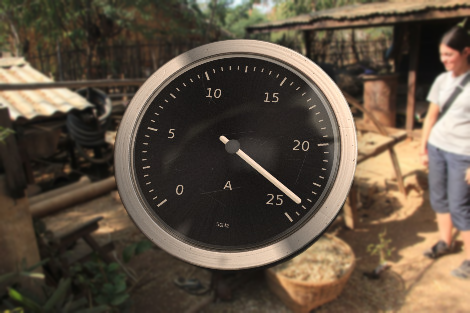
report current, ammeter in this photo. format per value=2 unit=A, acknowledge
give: value=24 unit=A
